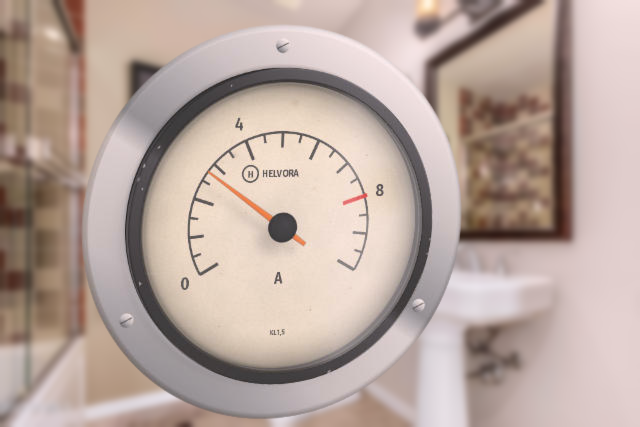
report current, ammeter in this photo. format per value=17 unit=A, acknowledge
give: value=2.75 unit=A
